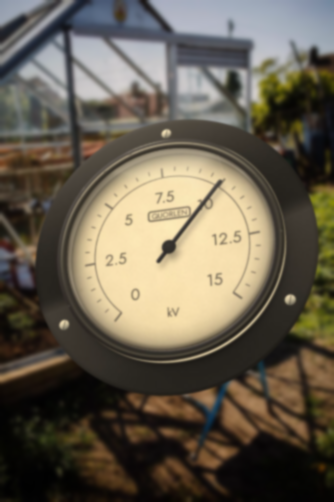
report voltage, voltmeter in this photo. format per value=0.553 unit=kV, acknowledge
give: value=10 unit=kV
